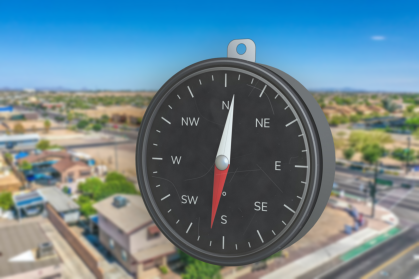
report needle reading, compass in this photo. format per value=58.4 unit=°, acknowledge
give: value=190 unit=°
